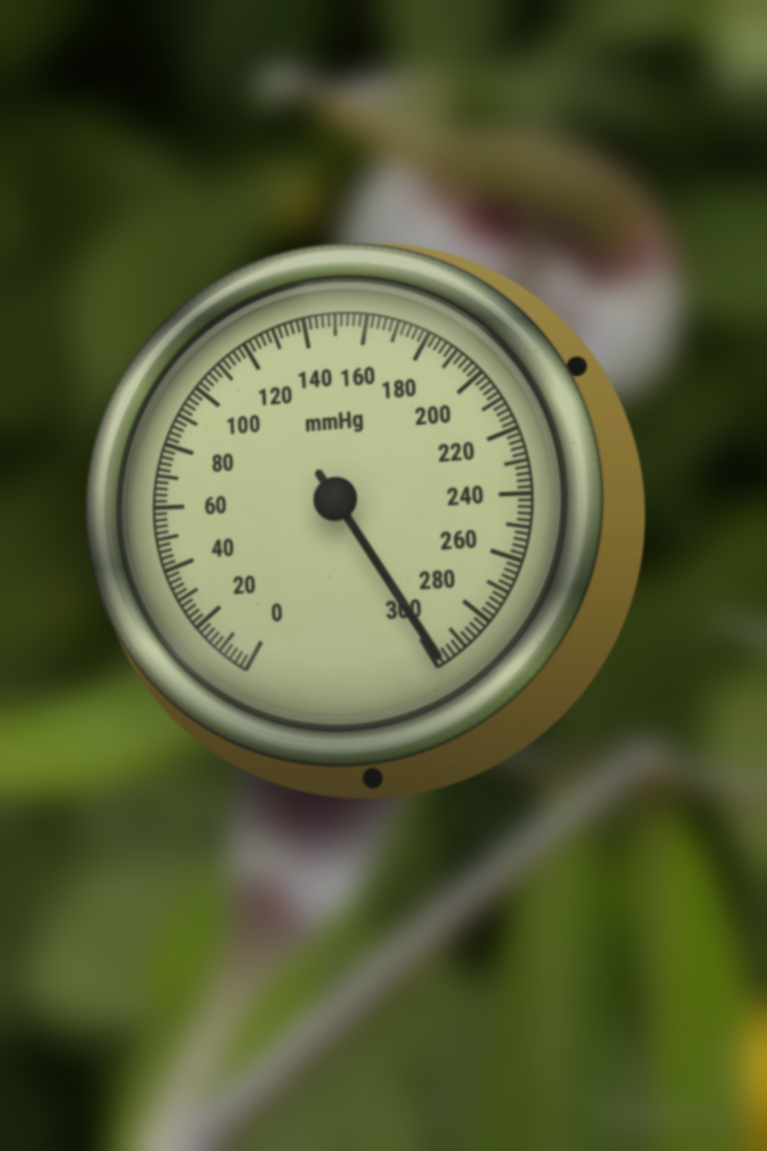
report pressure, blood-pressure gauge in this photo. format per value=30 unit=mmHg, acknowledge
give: value=298 unit=mmHg
